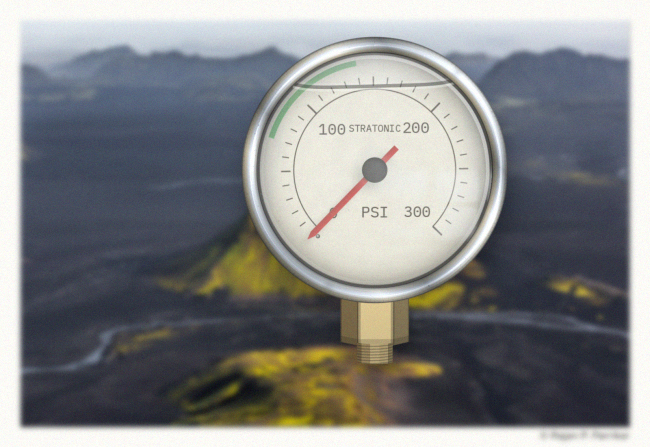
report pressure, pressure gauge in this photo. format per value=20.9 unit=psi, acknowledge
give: value=0 unit=psi
